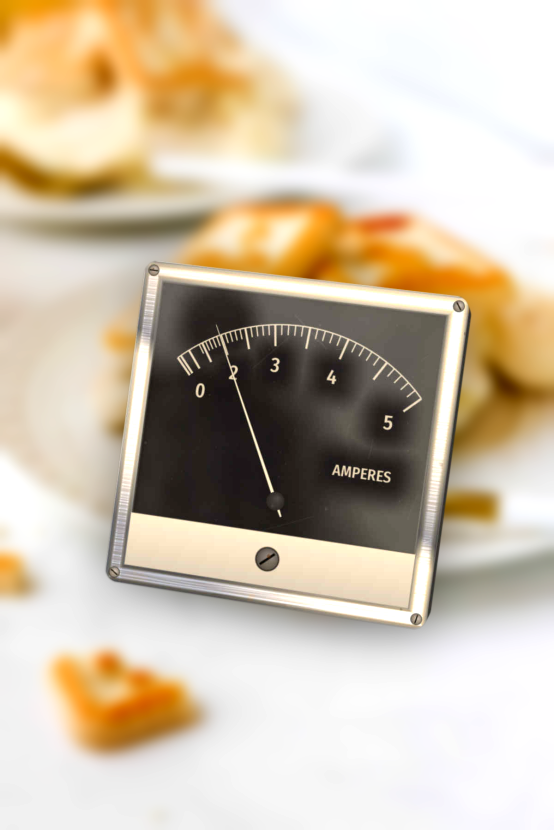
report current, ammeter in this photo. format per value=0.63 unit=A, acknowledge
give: value=2 unit=A
